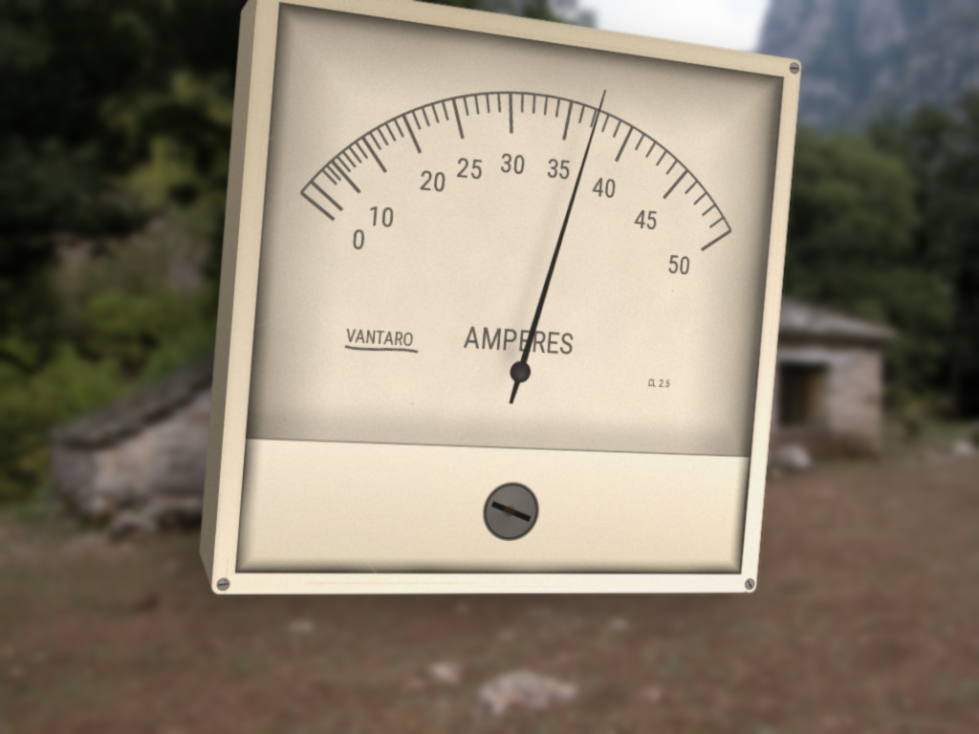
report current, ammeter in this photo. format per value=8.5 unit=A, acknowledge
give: value=37 unit=A
